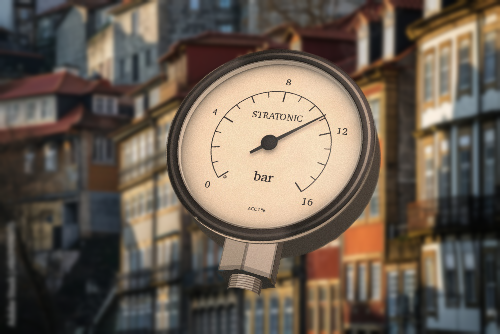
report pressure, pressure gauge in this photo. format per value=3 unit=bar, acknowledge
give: value=11 unit=bar
